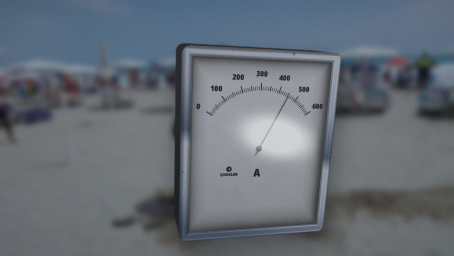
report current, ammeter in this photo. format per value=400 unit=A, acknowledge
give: value=450 unit=A
